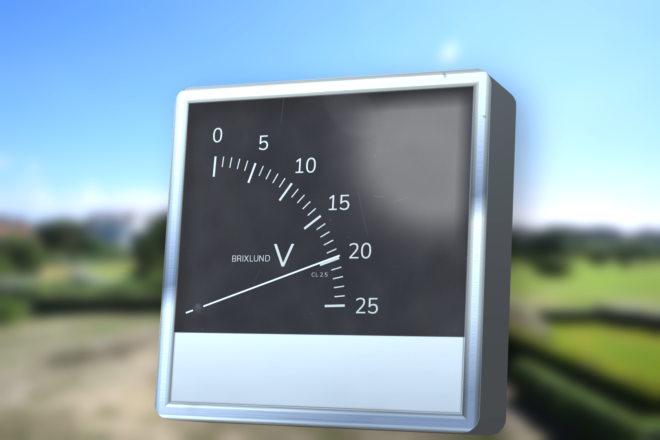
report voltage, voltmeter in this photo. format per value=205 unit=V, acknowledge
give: value=20 unit=V
